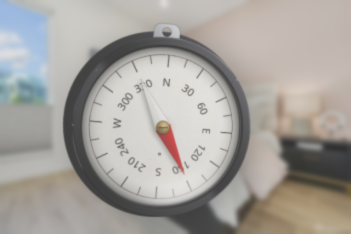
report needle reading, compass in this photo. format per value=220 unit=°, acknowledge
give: value=150 unit=°
